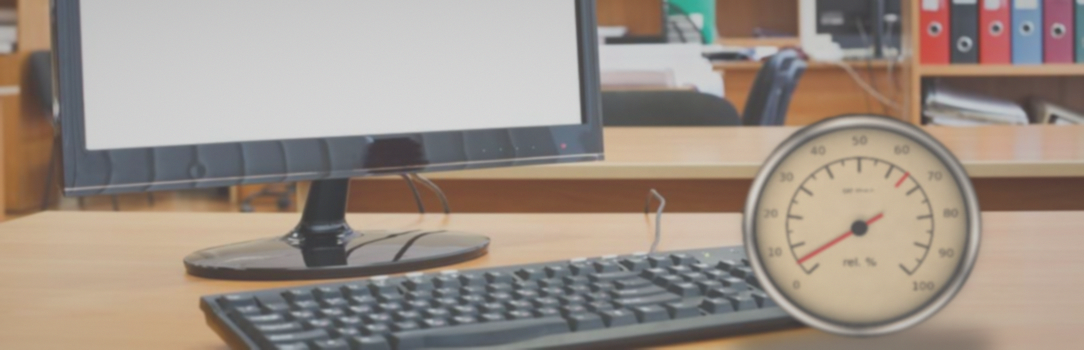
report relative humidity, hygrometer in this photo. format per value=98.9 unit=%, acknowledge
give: value=5 unit=%
